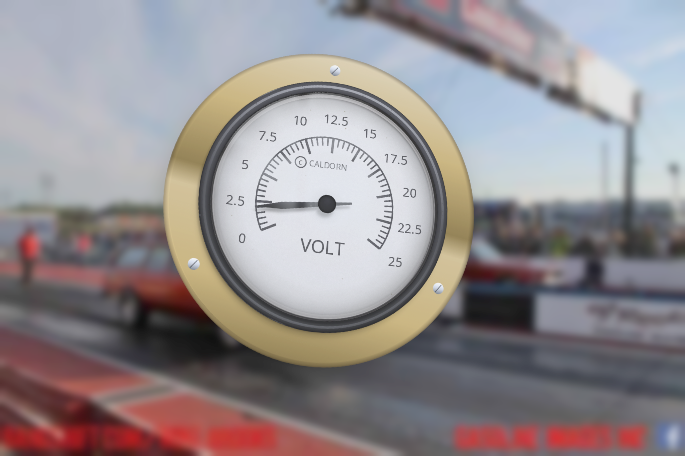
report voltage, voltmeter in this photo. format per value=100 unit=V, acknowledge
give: value=2 unit=V
